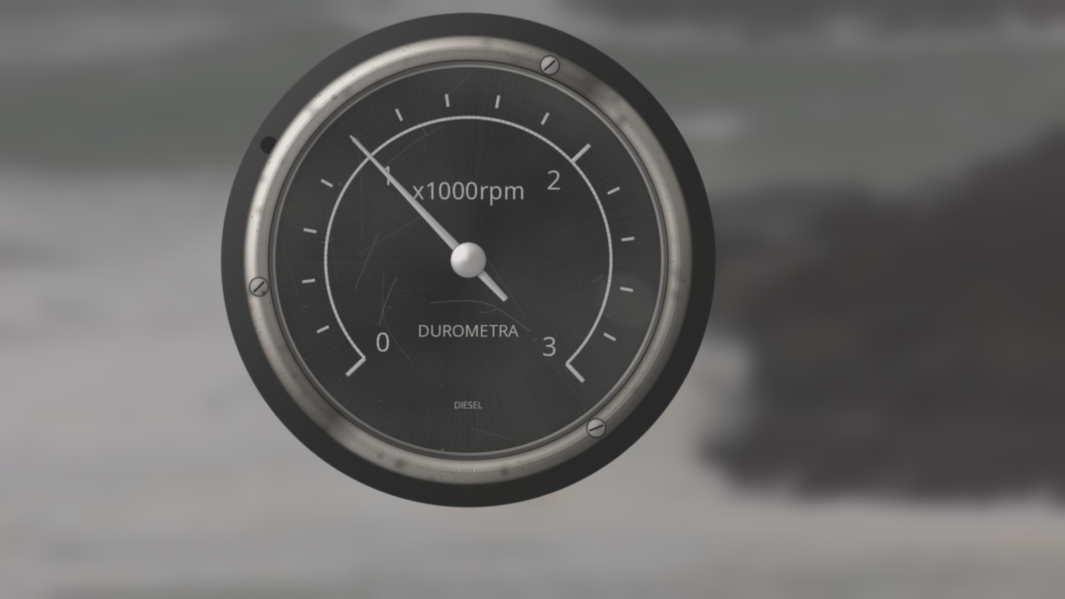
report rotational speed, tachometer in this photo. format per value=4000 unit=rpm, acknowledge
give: value=1000 unit=rpm
